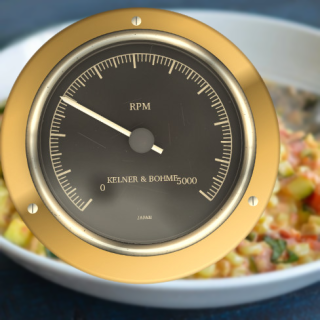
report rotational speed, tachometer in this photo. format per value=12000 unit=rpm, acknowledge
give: value=1450 unit=rpm
